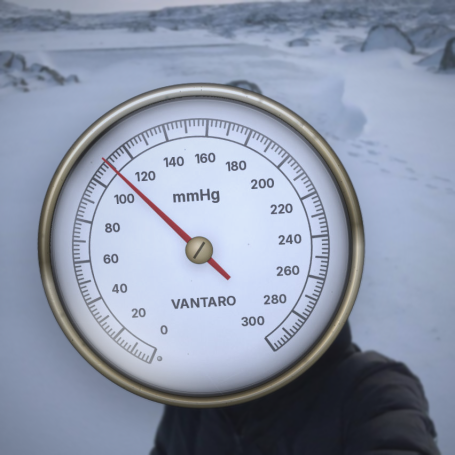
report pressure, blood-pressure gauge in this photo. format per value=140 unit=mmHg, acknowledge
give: value=110 unit=mmHg
